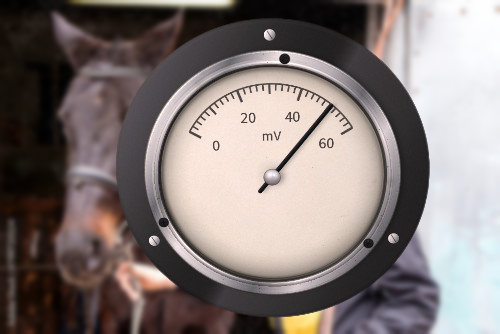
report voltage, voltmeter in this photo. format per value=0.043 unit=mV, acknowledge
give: value=50 unit=mV
